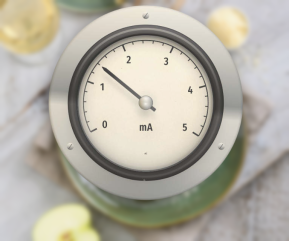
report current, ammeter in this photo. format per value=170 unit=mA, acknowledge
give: value=1.4 unit=mA
